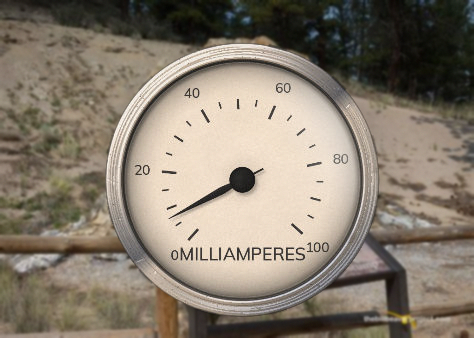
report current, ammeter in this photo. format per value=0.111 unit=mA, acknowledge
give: value=7.5 unit=mA
